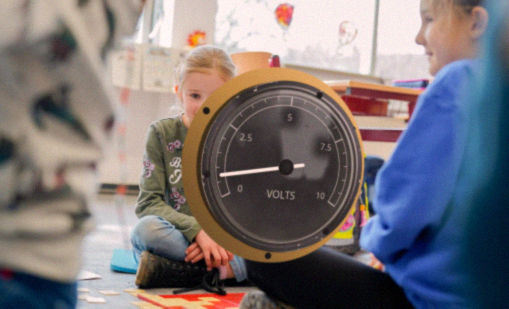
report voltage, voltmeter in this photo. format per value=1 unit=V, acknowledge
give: value=0.75 unit=V
